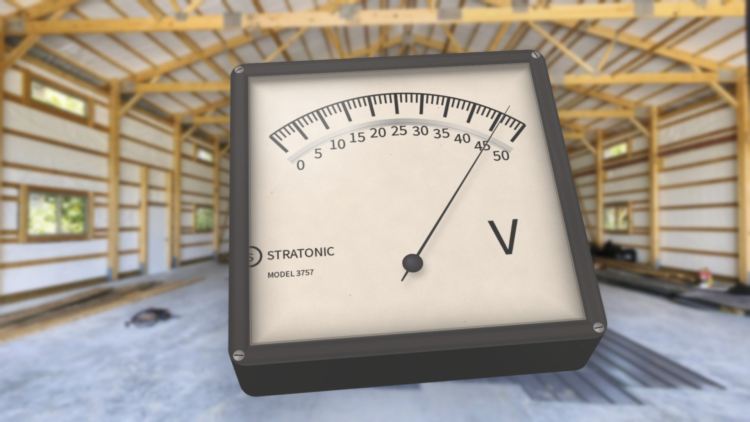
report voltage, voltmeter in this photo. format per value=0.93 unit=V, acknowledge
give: value=46 unit=V
